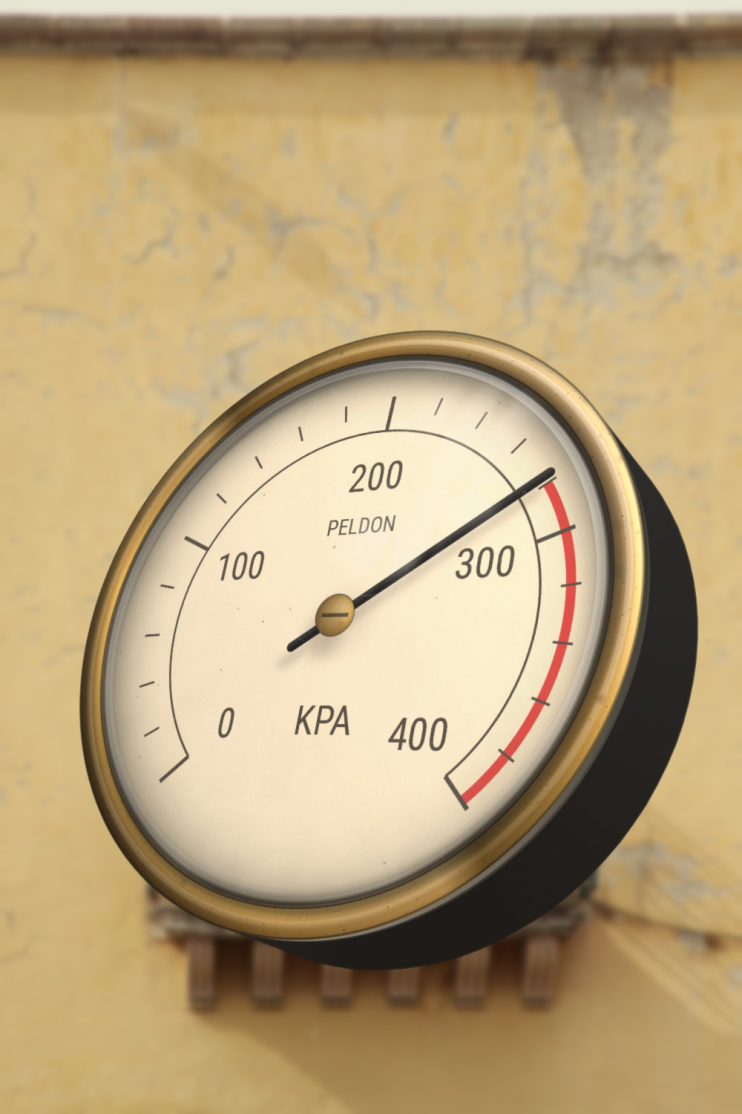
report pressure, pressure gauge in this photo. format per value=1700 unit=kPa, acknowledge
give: value=280 unit=kPa
